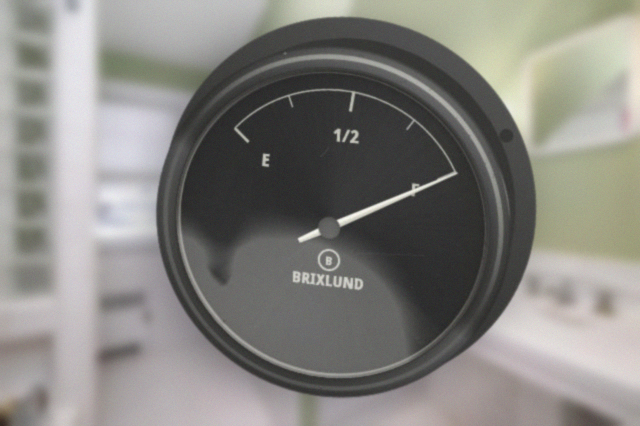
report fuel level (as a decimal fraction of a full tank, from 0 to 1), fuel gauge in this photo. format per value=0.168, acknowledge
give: value=1
